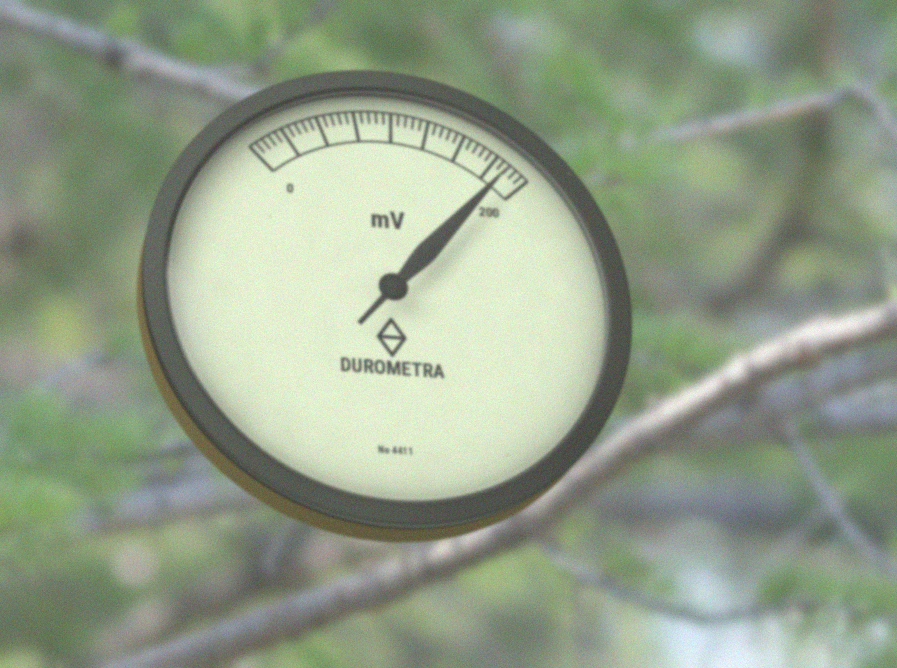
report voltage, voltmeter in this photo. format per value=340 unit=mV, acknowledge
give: value=185 unit=mV
